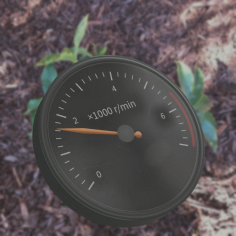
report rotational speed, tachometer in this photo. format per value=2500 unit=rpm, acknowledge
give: value=1600 unit=rpm
